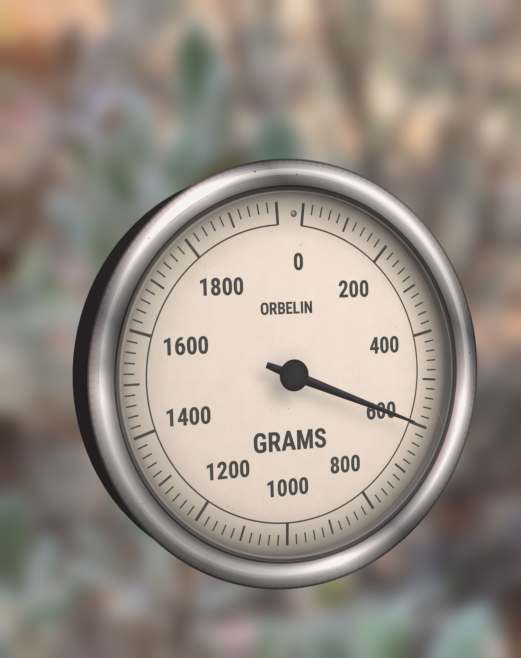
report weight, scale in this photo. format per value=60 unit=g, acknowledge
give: value=600 unit=g
